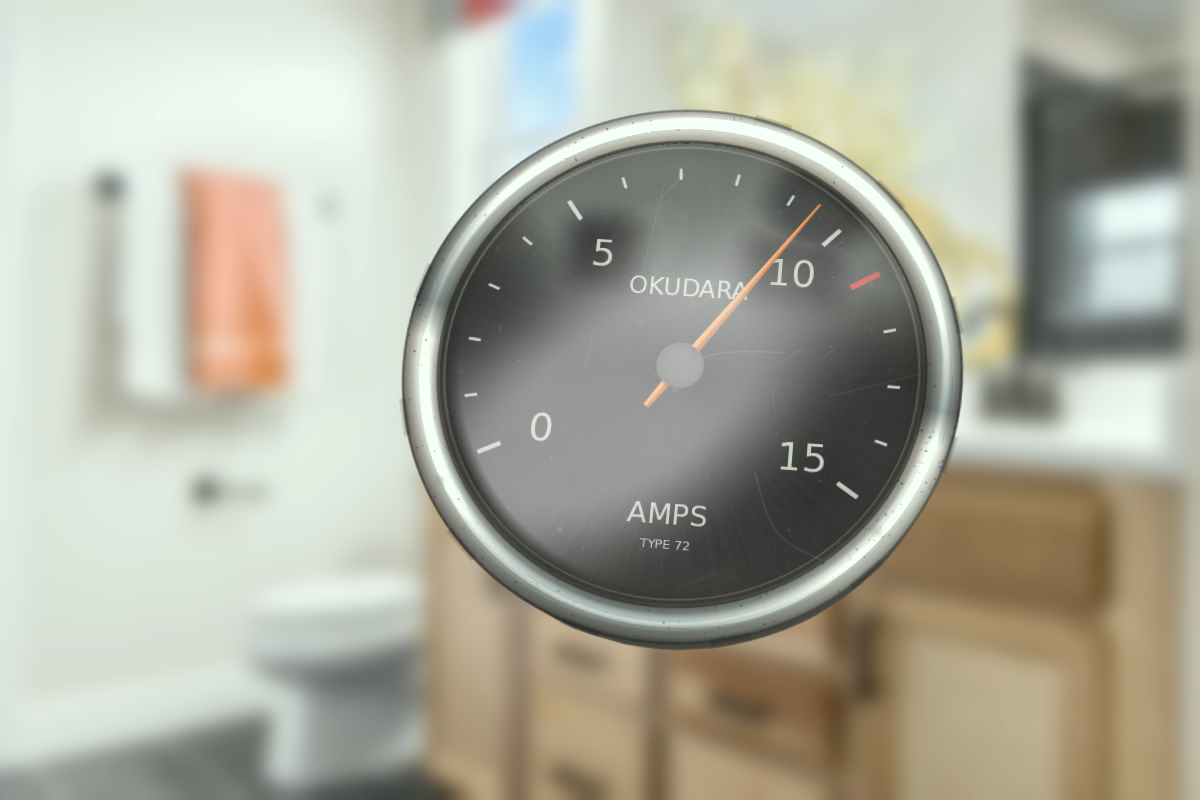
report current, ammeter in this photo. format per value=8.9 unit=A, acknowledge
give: value=9.5 unit=A
